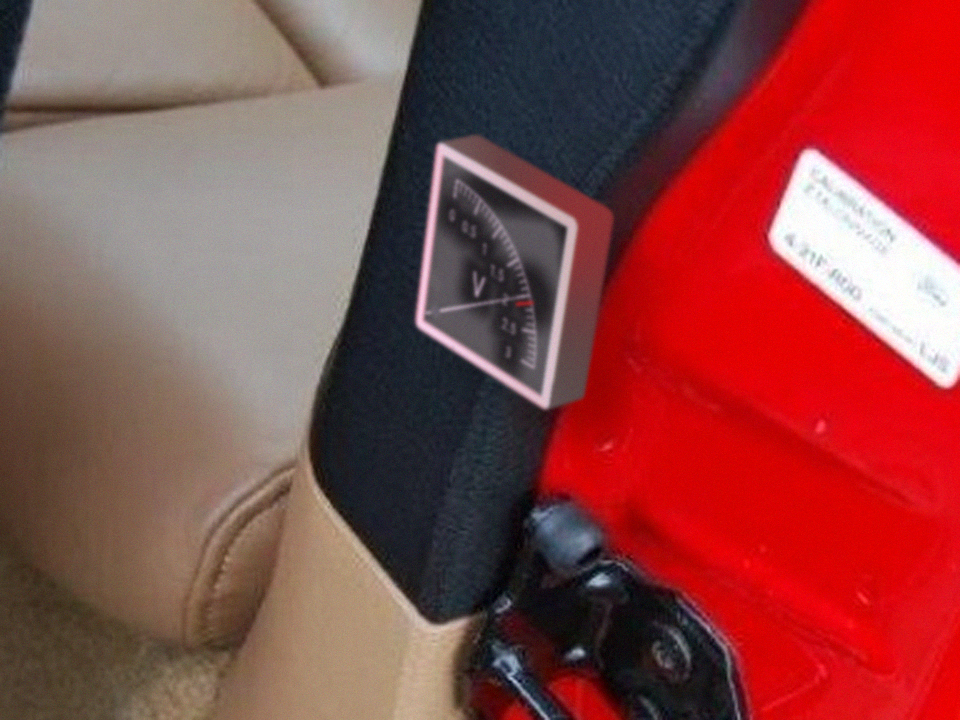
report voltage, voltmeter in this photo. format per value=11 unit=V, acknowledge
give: value=2 unit=V
